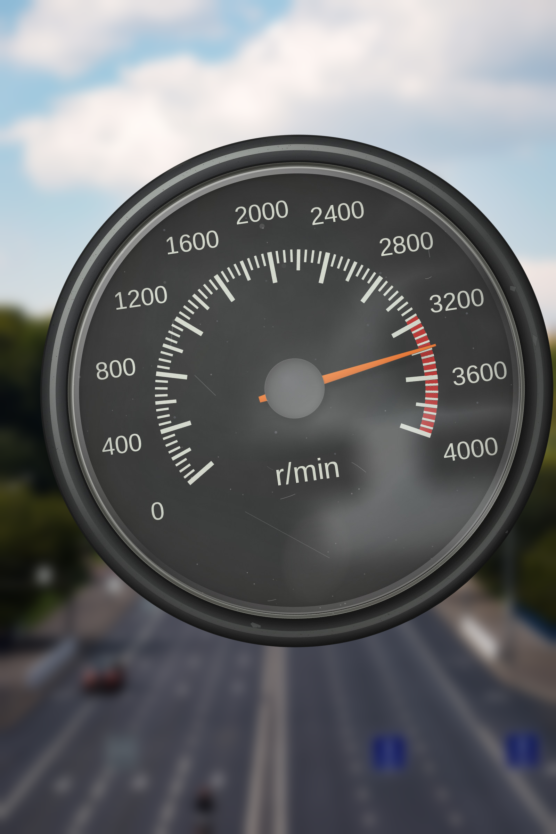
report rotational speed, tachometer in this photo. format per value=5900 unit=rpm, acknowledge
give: value=3400 unit=rpm
